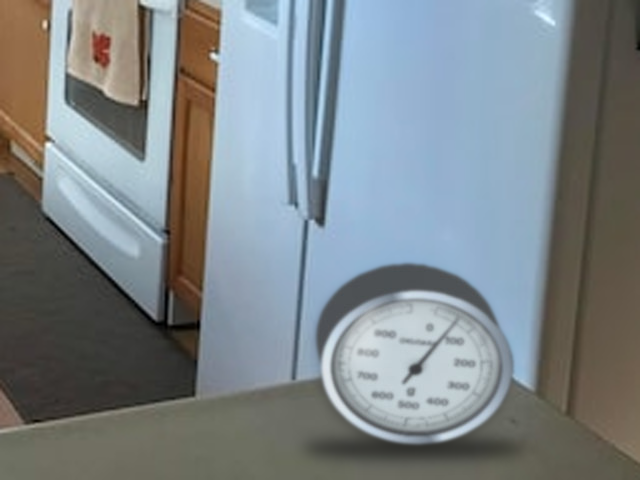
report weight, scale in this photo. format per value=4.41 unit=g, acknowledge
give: value=50 unit=g
